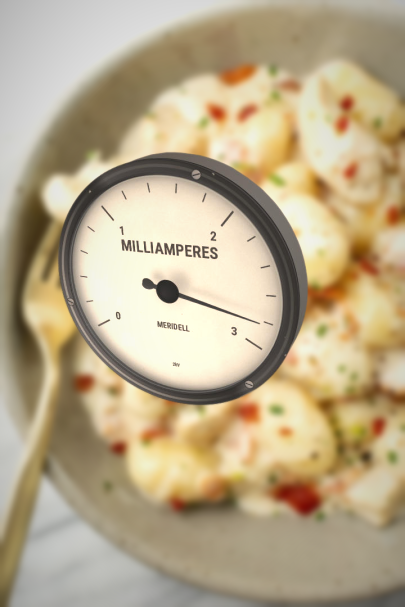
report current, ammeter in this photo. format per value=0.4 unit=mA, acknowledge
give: value=2.8 unit=mA
